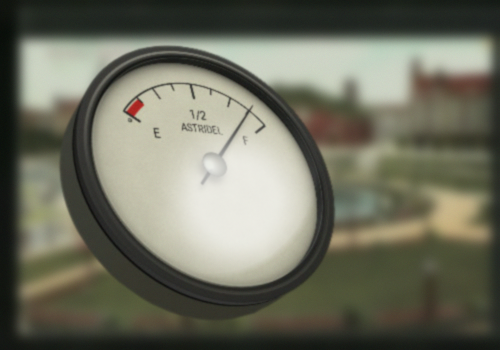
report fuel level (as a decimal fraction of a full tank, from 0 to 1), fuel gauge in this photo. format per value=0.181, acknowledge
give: value=0.875
